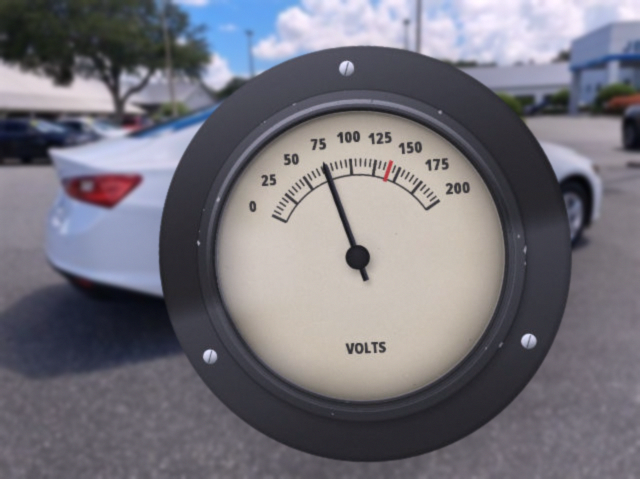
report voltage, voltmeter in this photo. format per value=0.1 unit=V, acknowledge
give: value=75 unit=V
